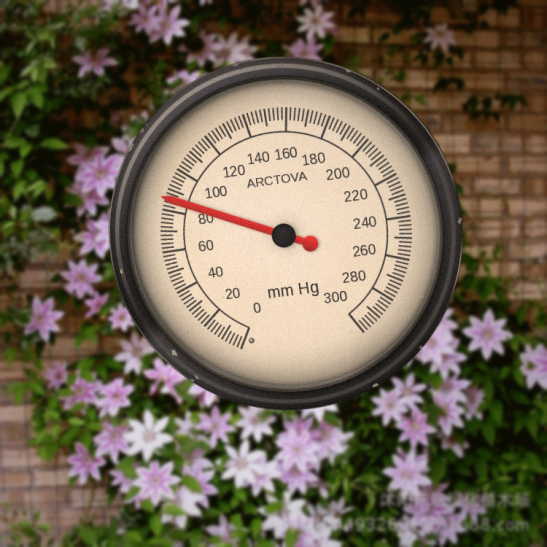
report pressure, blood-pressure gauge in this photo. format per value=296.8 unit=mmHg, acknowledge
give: value=86 unit=mmHg
